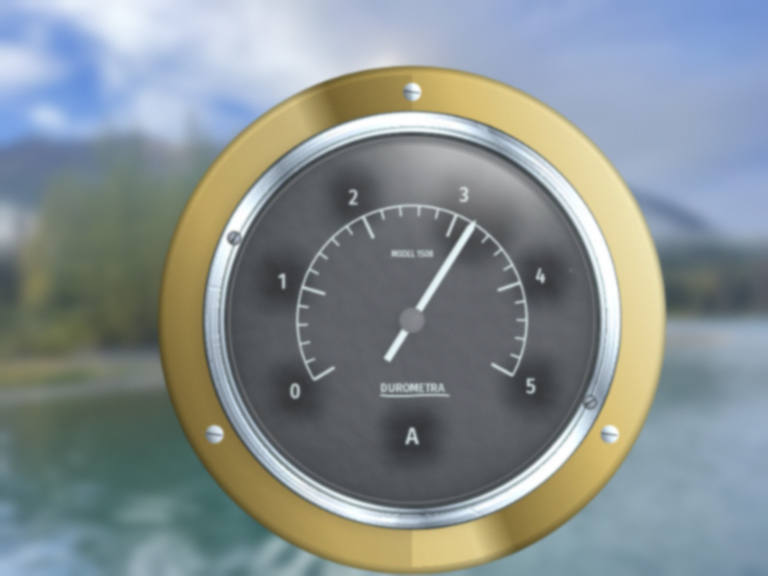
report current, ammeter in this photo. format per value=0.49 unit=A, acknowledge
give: value=3.2 unit=A
